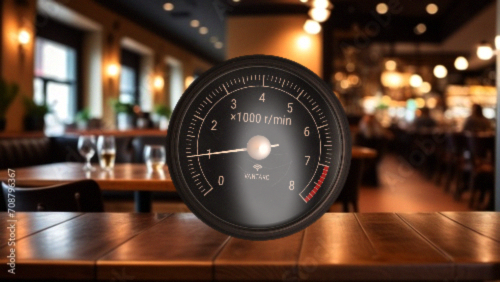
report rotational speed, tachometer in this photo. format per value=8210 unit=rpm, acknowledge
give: value=1000 unit=rpm
